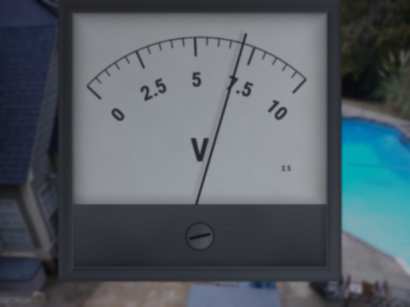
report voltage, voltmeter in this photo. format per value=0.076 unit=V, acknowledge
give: value=7 unit=V
